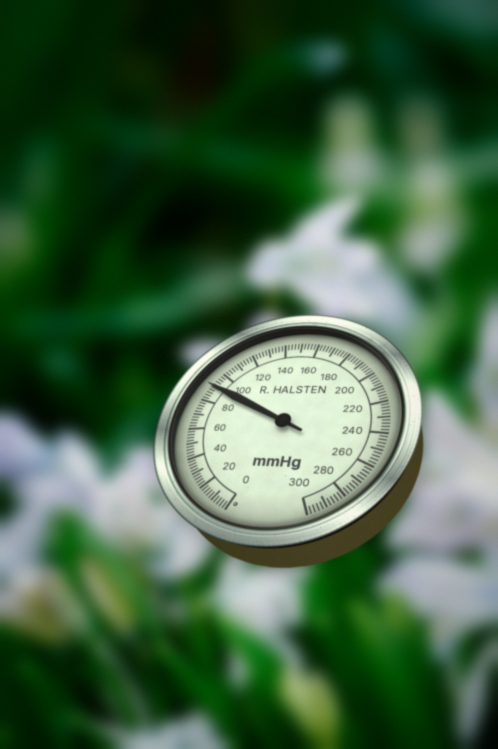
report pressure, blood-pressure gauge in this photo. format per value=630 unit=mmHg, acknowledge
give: value=90 unit=mmHg
